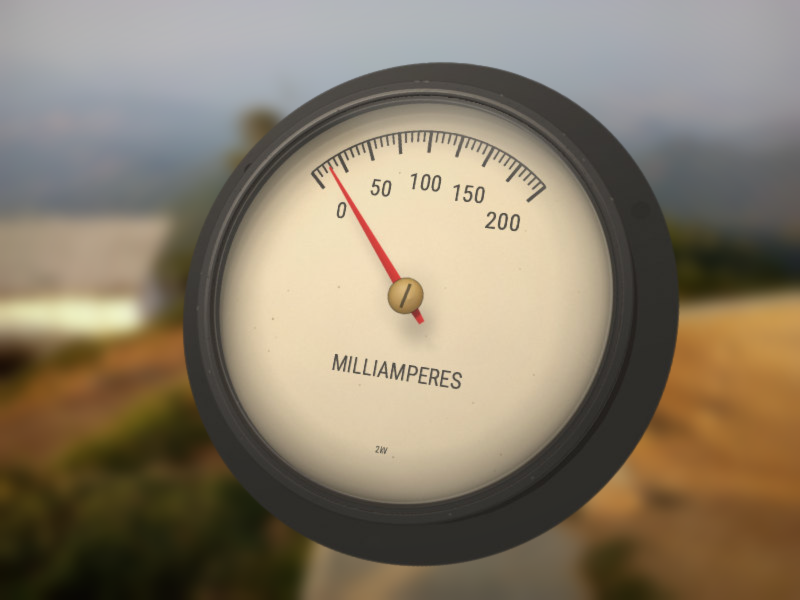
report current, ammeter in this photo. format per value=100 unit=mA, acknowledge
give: value=15 unit=mA
